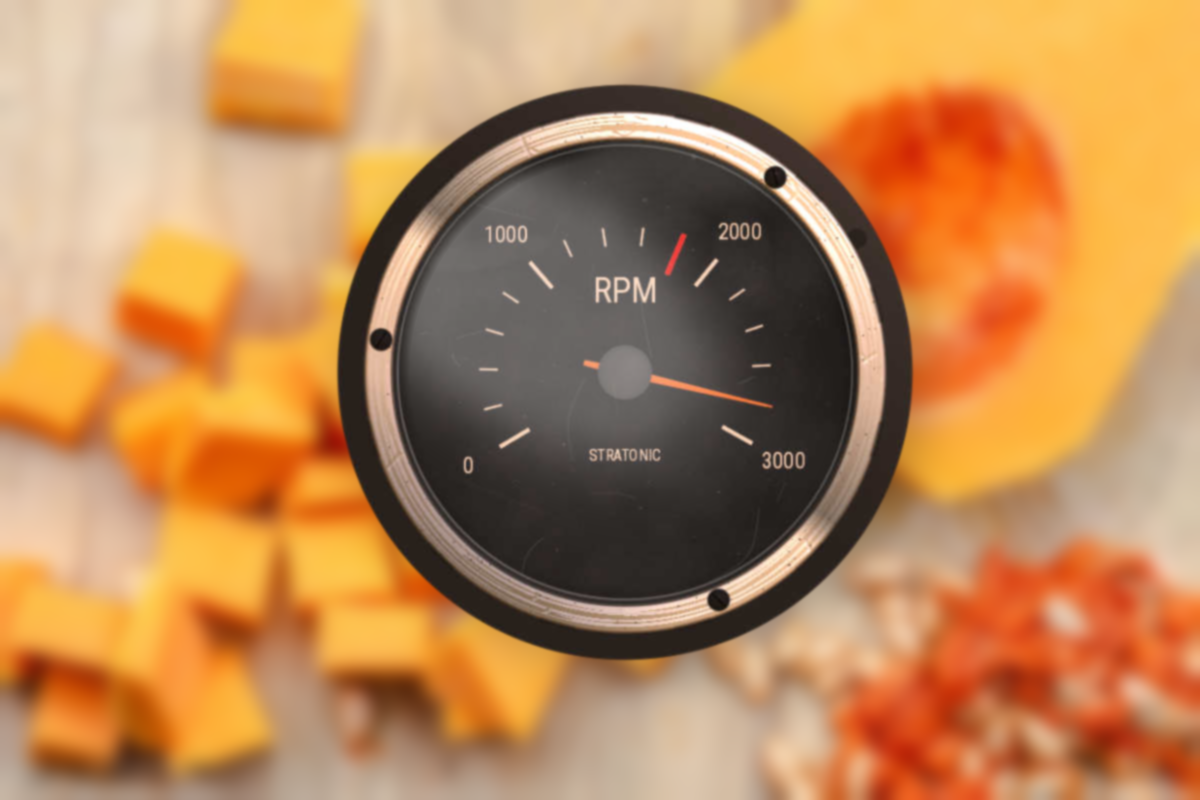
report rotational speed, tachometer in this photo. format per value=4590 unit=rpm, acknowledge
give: value=2800 unit=rpm
